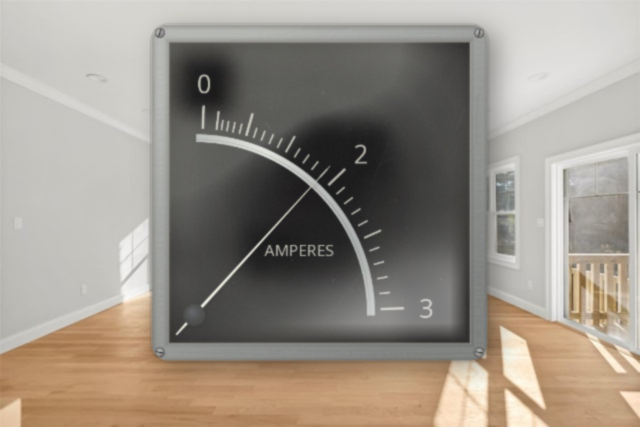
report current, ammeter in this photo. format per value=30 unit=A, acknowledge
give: value=1.9 unit=A
